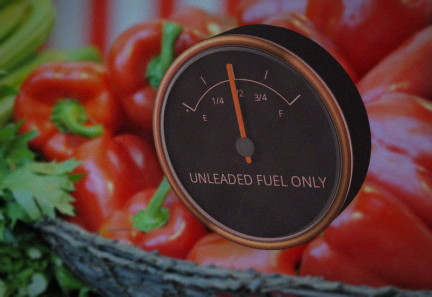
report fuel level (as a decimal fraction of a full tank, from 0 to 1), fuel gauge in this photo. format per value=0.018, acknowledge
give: value=0.5
